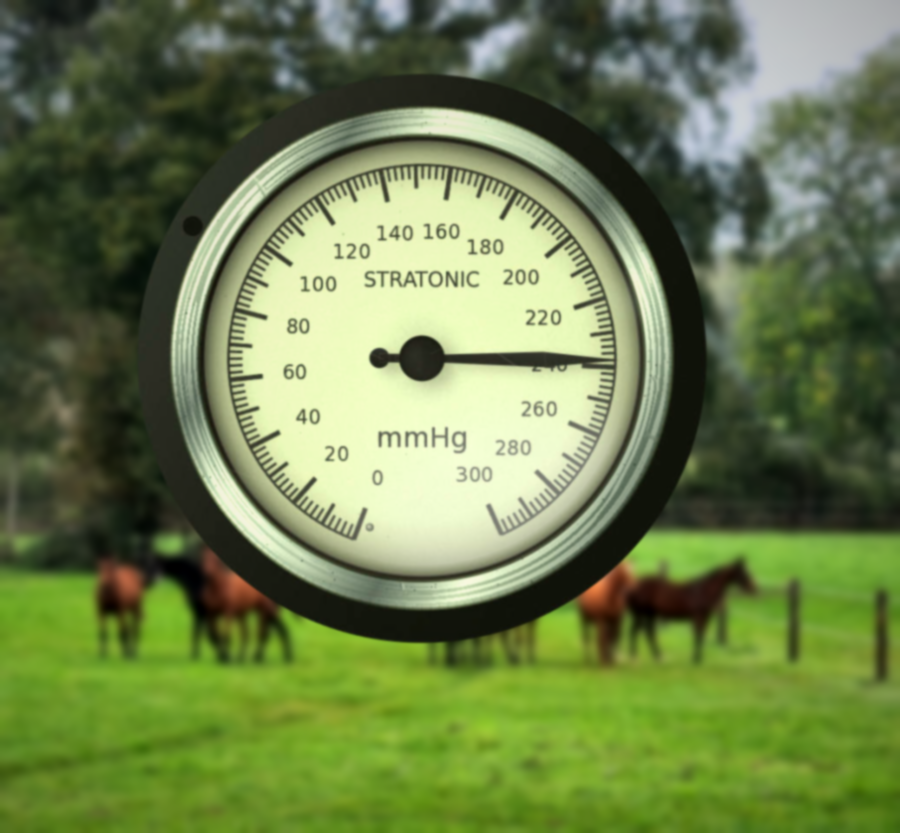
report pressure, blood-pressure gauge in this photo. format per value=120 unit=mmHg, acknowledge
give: value=238 unit=mmHg
